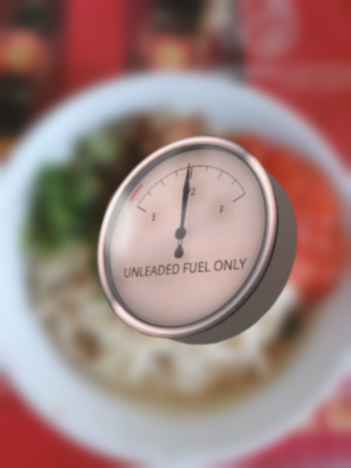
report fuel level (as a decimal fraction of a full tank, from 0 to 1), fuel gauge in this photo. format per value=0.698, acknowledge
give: value=0.5
